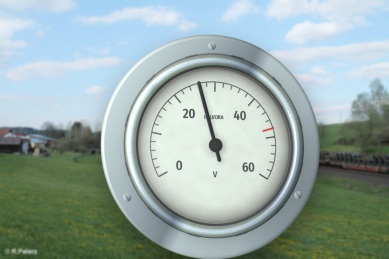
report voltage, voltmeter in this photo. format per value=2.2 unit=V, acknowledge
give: value=26 unit=V
